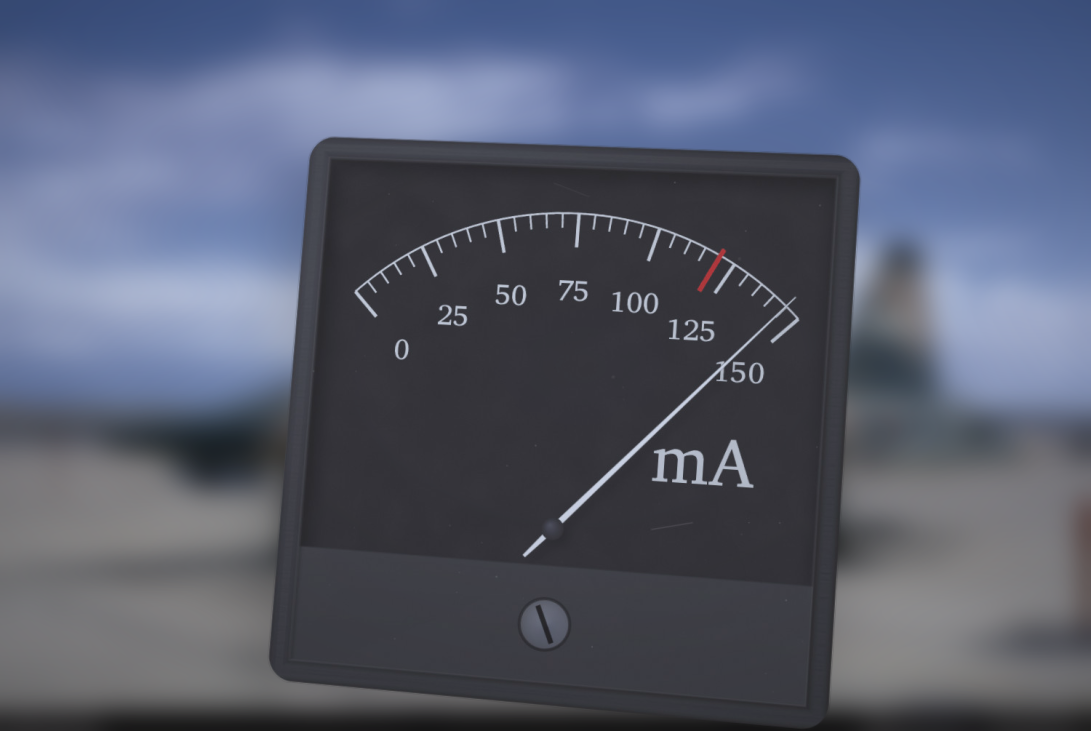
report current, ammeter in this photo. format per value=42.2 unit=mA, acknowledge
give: value=145 unit=mA
